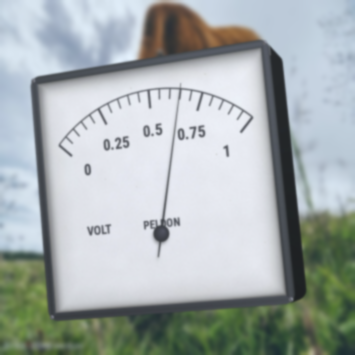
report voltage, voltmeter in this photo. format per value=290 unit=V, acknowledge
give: value=0.65 unit=V
